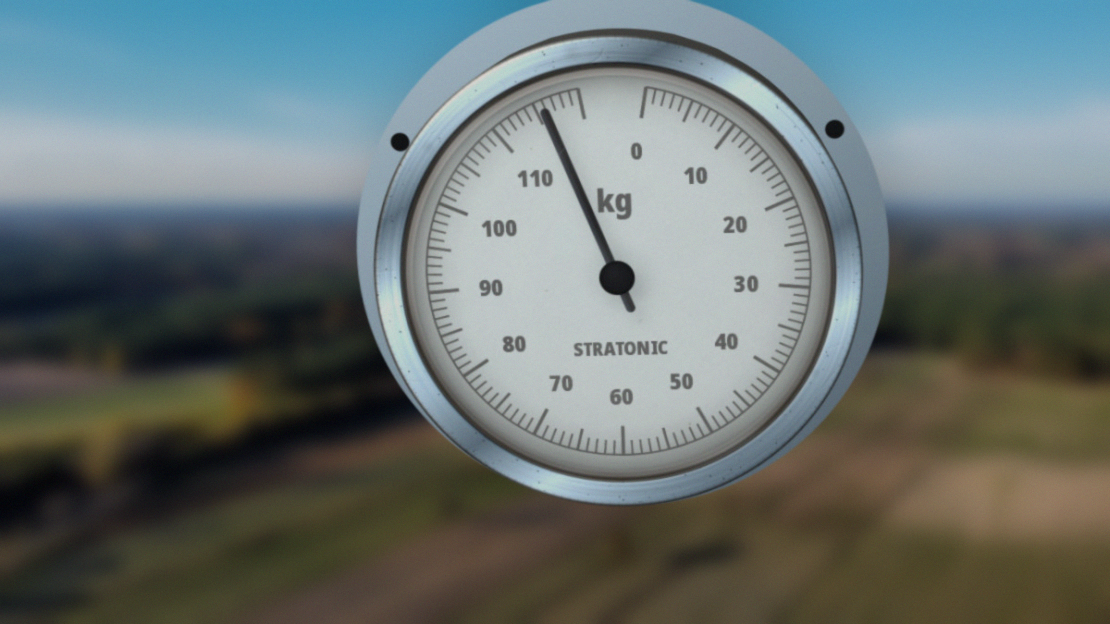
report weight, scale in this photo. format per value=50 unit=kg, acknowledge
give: value=116 unit=kg
